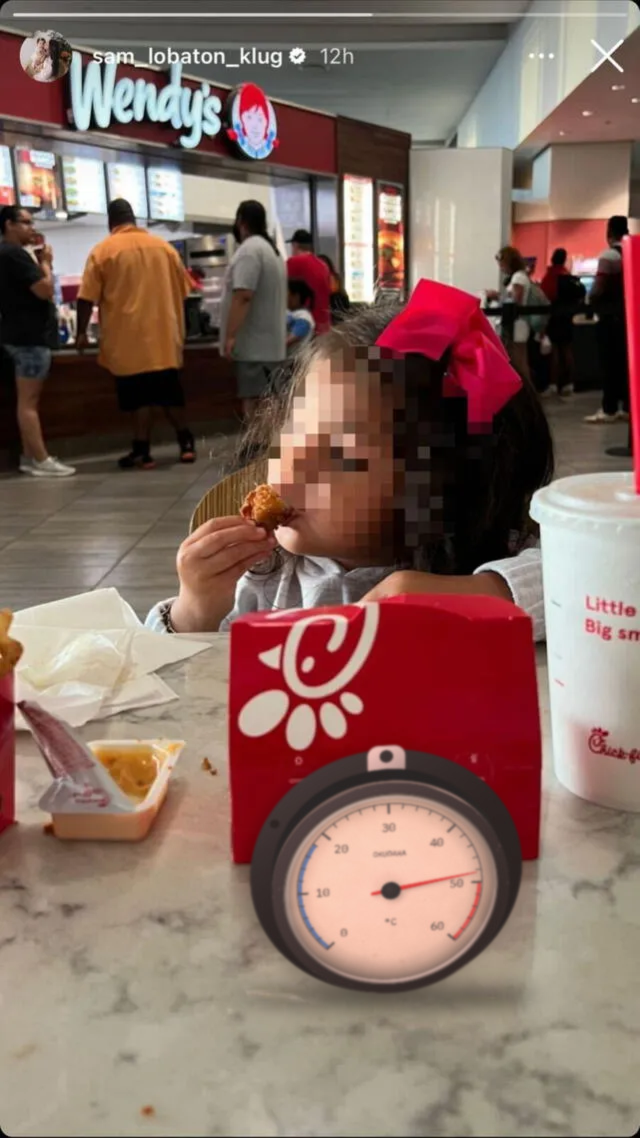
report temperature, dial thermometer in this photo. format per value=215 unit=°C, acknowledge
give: value=48 unit=°C
